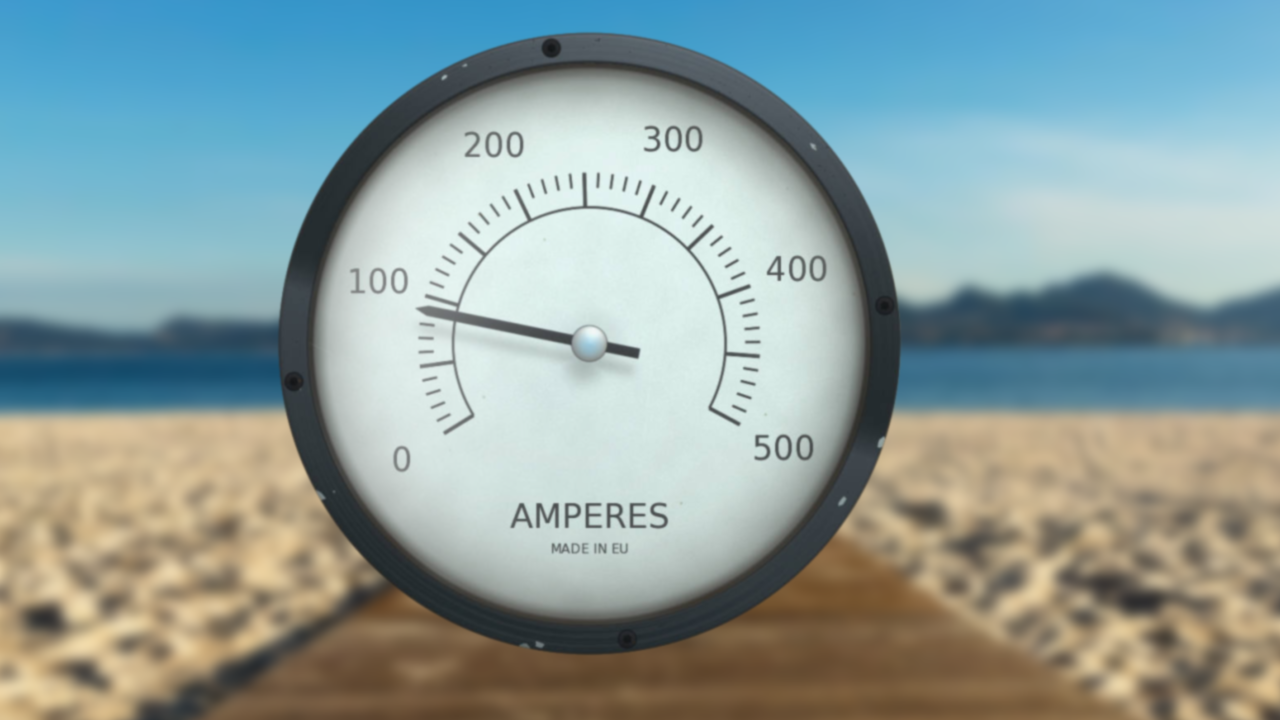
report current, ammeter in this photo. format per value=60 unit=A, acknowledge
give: value=90 unit=A
